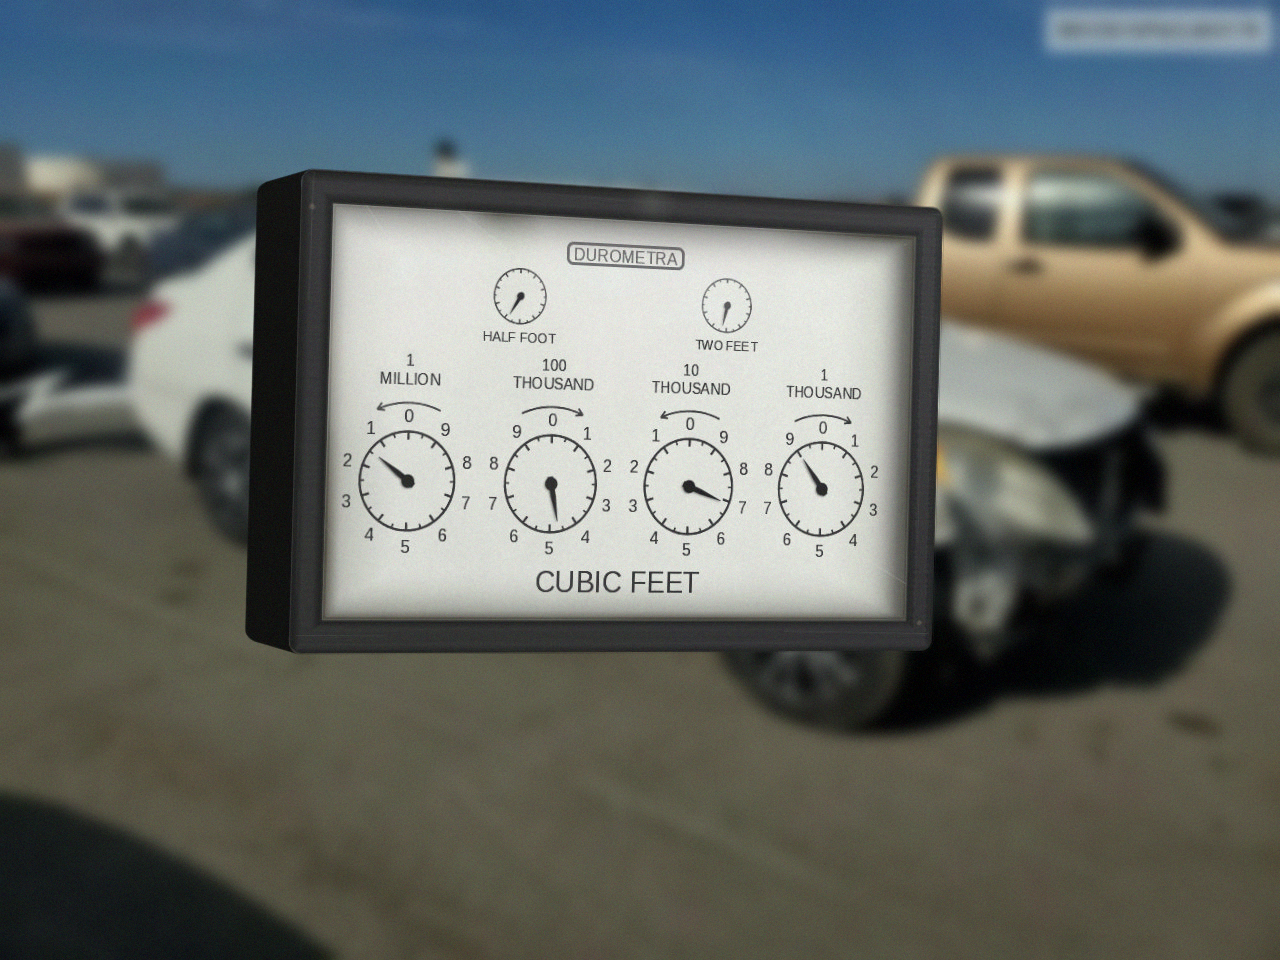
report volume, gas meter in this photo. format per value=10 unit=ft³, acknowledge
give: value=146900 unit=ft³
